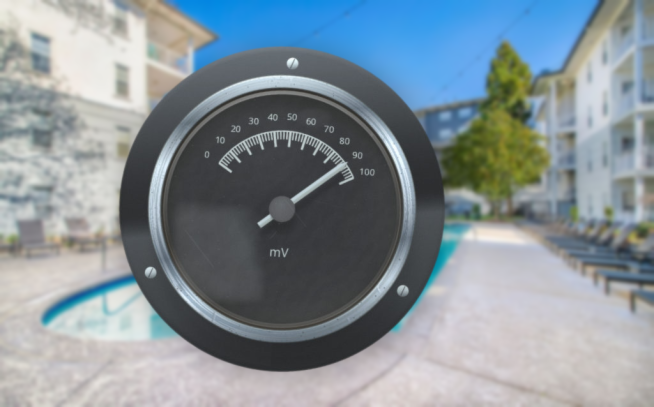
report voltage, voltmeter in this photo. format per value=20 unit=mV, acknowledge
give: value=90 unit=mV
